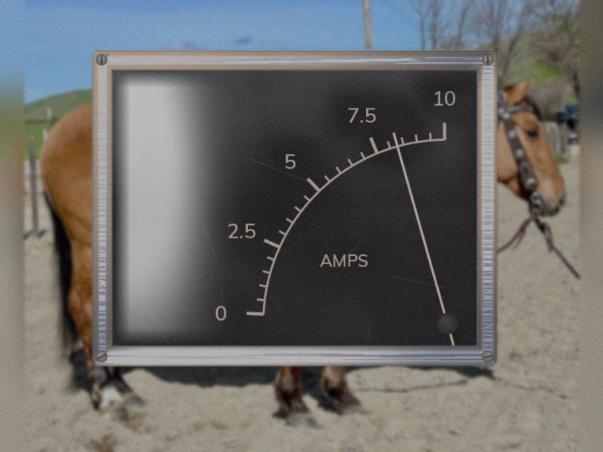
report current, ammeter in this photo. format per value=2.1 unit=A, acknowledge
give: value=8.25 unit=A
